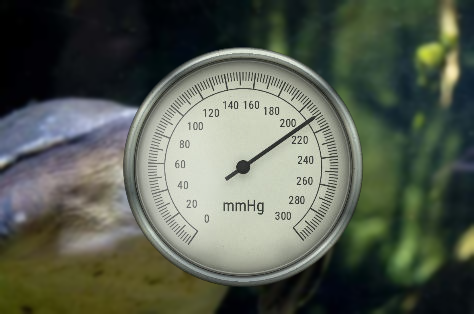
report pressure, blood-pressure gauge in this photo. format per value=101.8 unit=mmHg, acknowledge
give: value=210 unit=mmHg
